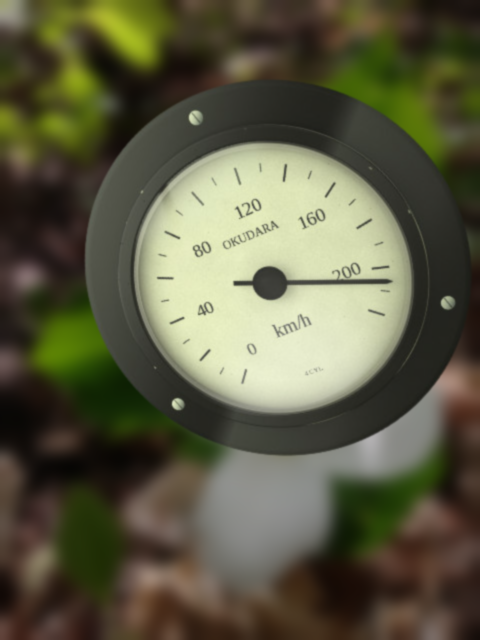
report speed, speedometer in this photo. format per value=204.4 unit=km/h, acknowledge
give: value=205 unit=km/h
